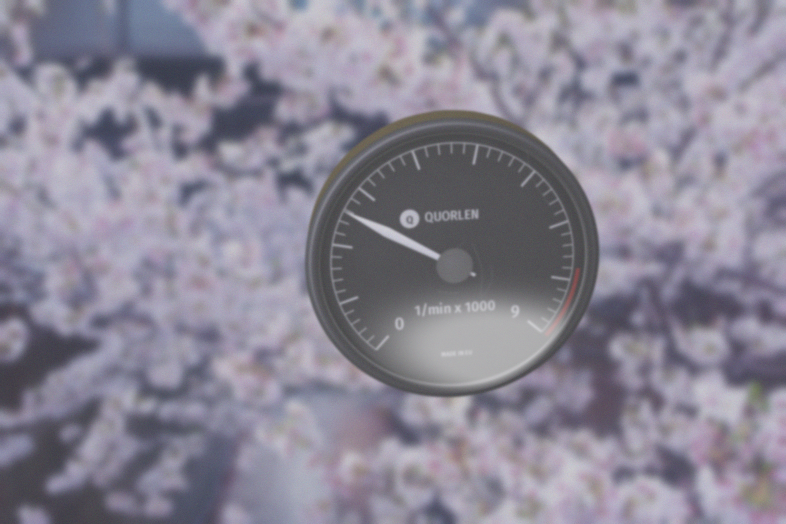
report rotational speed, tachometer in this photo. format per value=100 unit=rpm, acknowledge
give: value=2600 unit=rpm
